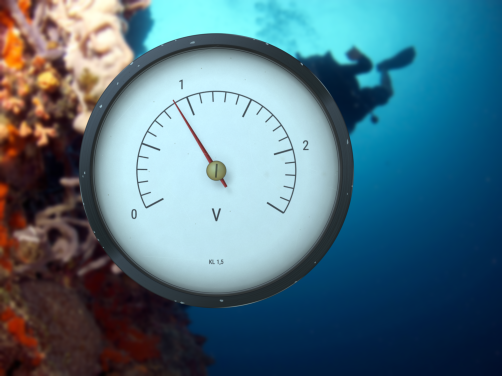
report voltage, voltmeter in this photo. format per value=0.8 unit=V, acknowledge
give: value=0.9 unit=V
